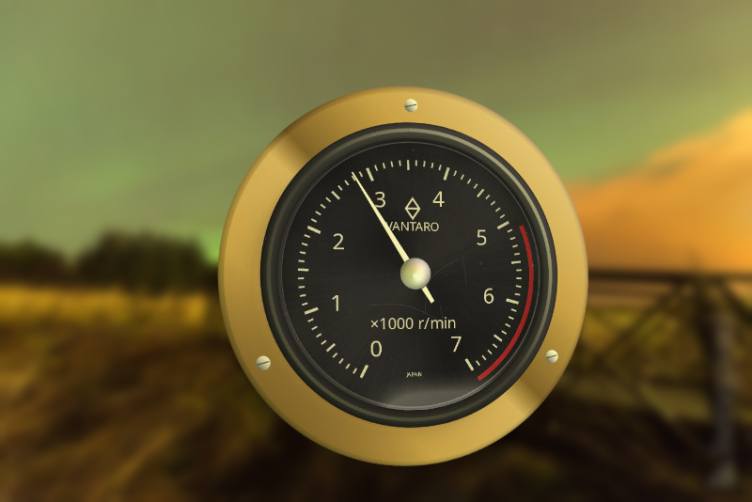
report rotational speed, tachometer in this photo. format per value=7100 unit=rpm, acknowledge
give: value=2800 unit=rpm
